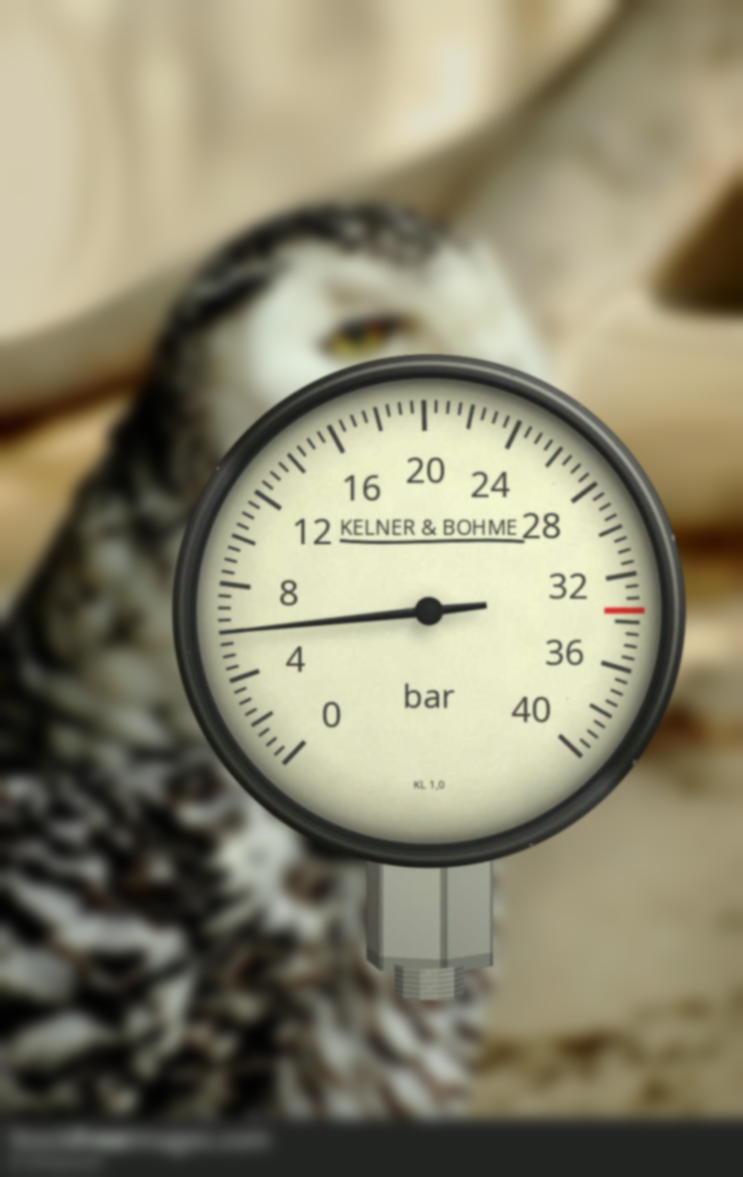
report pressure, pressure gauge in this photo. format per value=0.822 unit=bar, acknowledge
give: value=6 unit=bar
